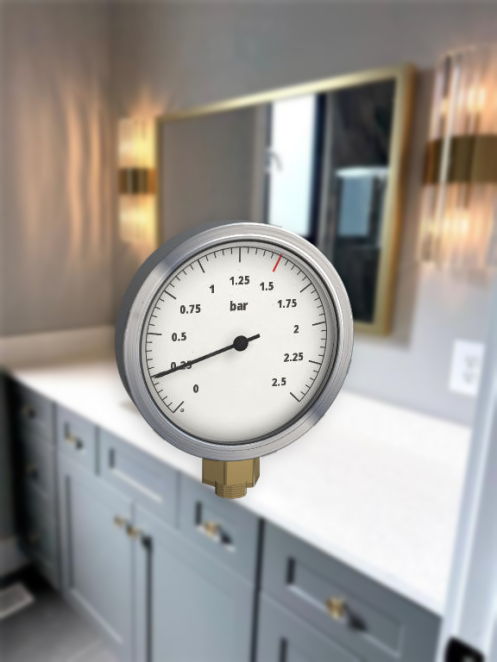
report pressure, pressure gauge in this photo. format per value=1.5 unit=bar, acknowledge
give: value=0.25 unit=bar
